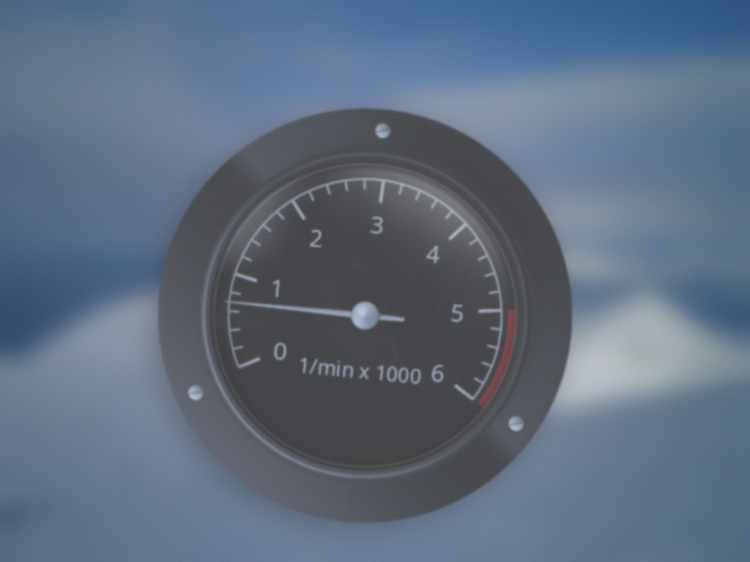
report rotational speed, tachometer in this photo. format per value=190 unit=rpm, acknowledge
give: value=700 unit=rpm
